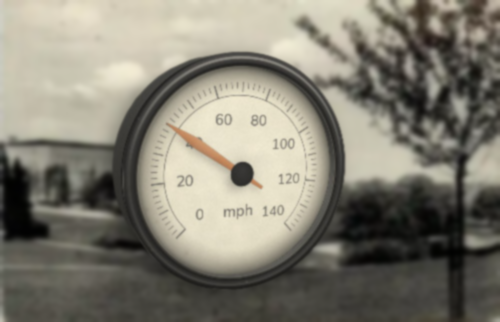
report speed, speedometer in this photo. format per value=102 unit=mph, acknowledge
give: value=40 unit=mph
